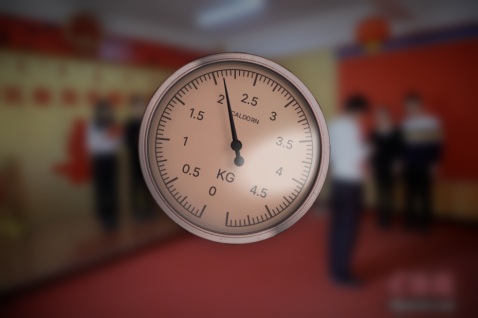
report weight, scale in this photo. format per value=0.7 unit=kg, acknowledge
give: value=2.1 unit=kg
